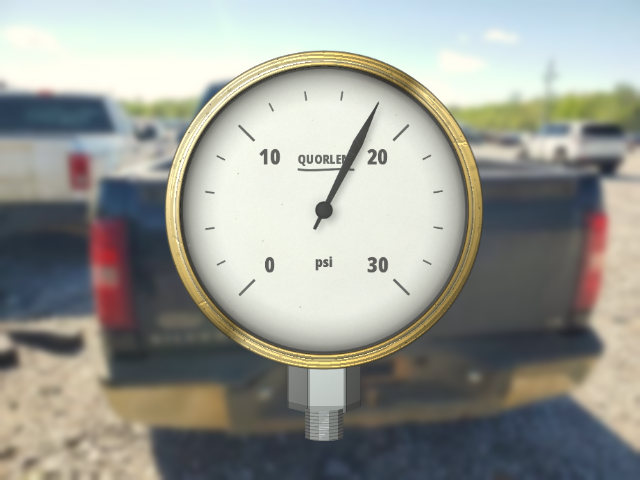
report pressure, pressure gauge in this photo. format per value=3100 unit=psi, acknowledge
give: value=18 unit=psi
